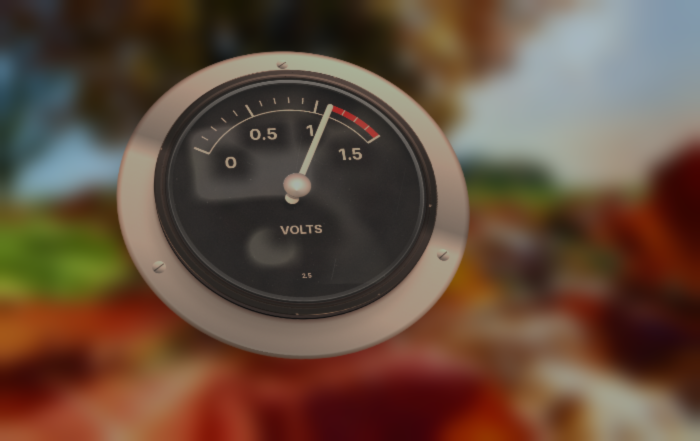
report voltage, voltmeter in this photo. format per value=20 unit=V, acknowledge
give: value=1.1 unit=V
